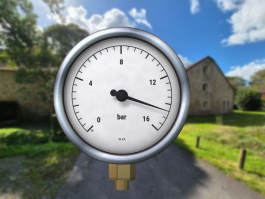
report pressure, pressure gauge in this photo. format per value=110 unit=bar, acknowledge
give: value=14.5 unit=bar
